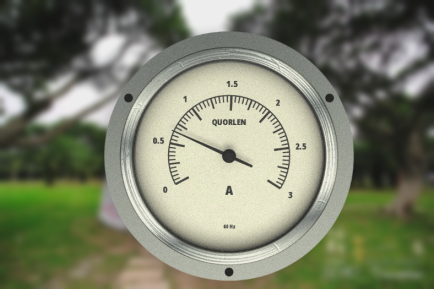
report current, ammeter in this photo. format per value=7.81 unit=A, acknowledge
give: value=0.65 unit=A
